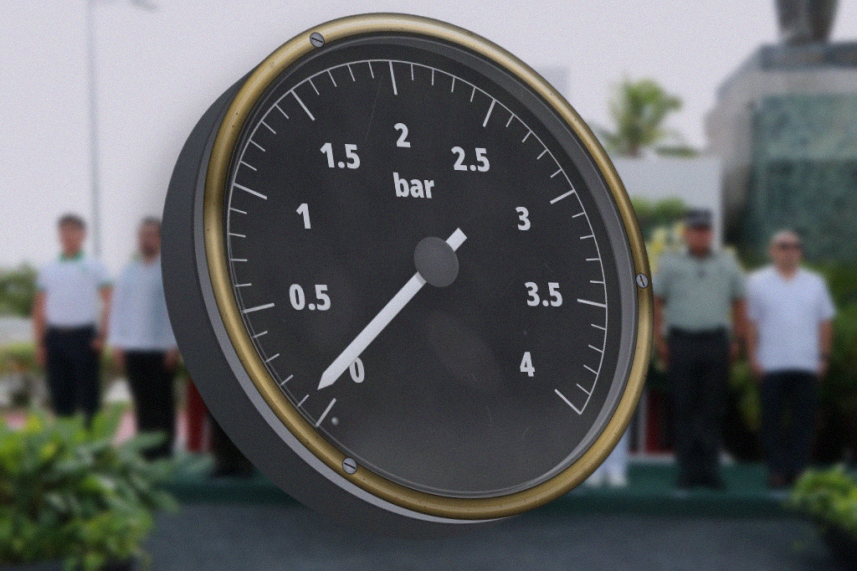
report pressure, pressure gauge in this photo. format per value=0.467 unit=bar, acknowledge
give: value=0.1 unit=bar
